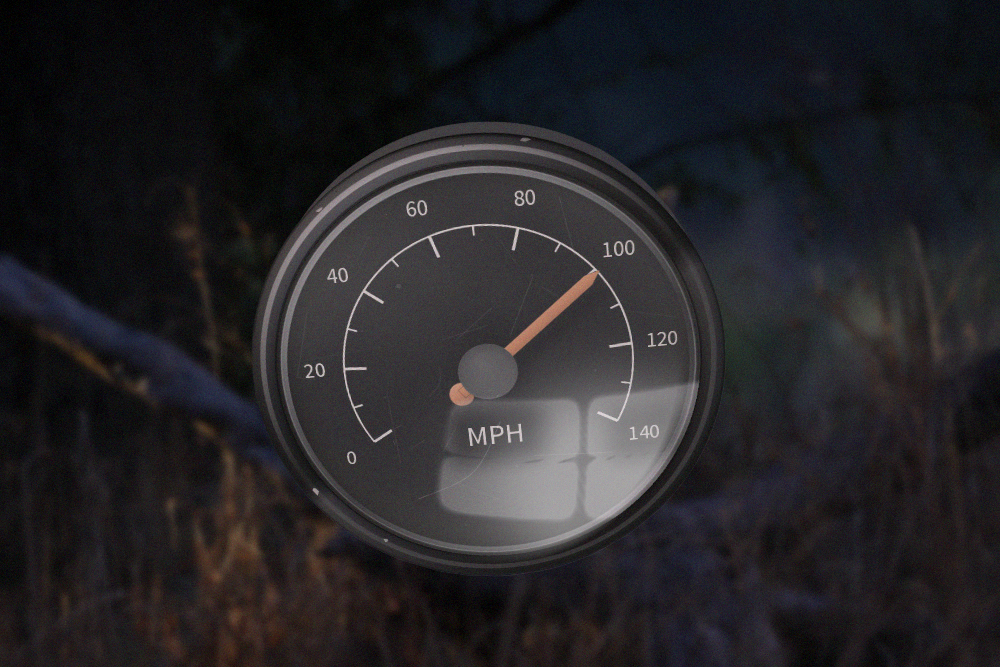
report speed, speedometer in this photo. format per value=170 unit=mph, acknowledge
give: value=100 unit=mph
